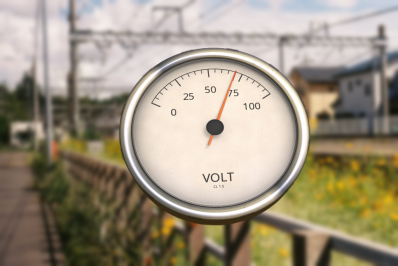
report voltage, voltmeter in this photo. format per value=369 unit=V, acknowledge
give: value=70 unit=V
